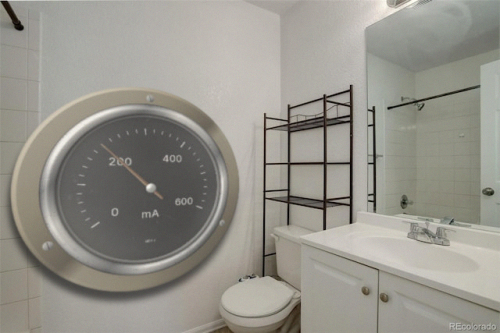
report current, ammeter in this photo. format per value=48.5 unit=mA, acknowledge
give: value=200 unit=mA
